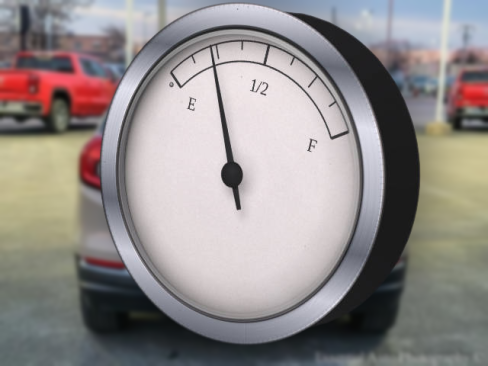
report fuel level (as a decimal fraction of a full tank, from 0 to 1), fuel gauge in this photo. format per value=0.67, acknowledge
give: value=0.25
